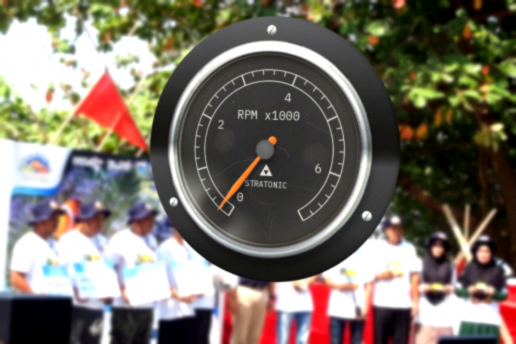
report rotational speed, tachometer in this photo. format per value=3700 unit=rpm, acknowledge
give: value=200 unit=rpm
